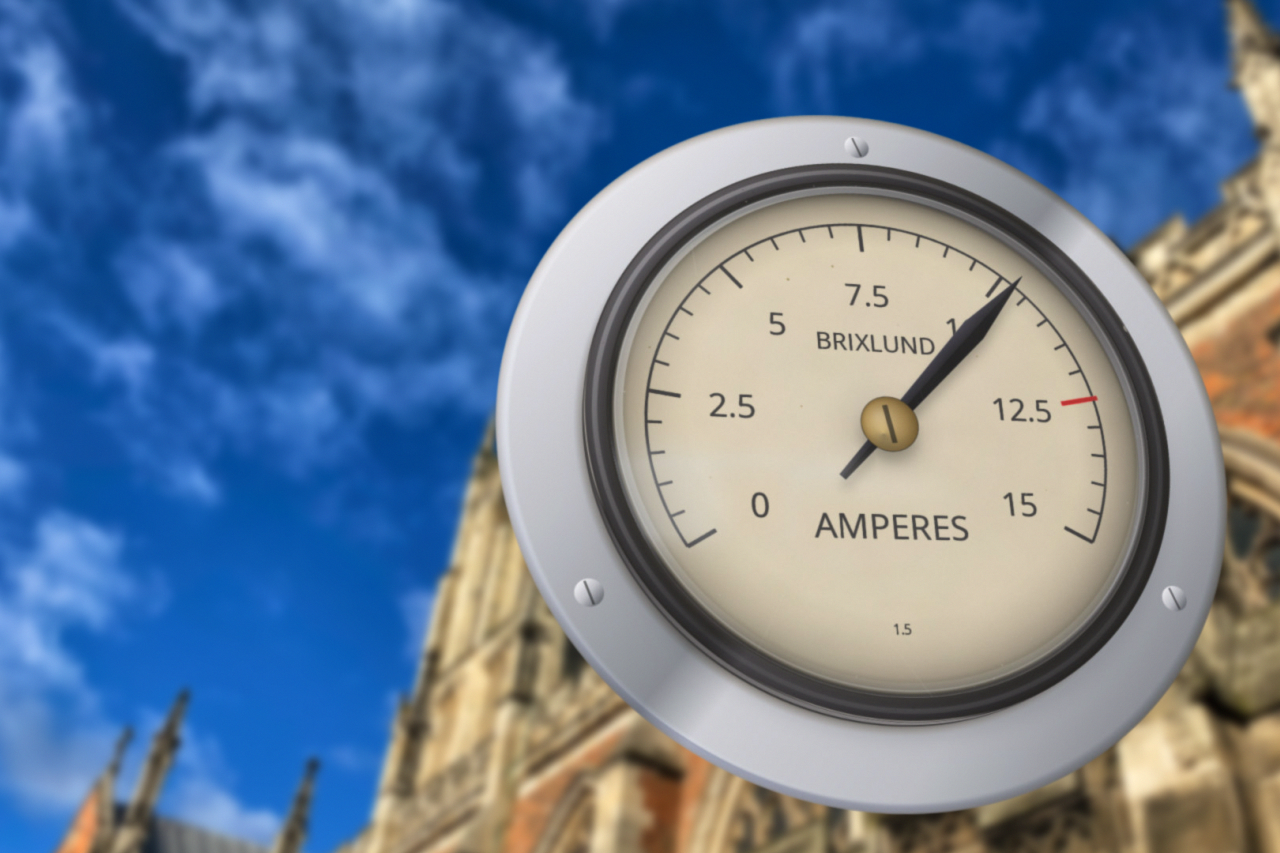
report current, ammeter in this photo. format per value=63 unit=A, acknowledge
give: value=10.25 unit=A
